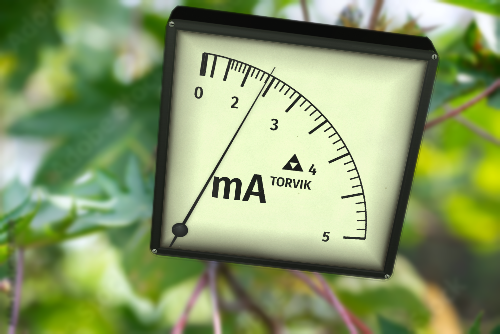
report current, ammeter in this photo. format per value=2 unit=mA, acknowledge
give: value=2.4 unit=mA
